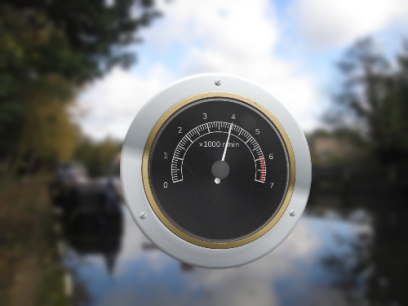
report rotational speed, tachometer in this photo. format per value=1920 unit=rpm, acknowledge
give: value=4000 unit=rpm
